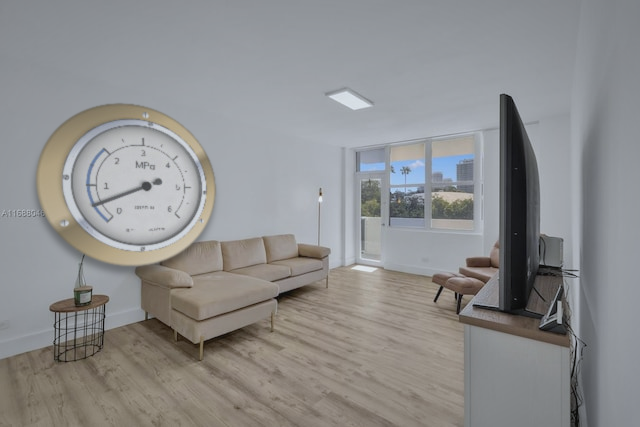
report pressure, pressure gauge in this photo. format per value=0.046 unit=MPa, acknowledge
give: value=0.5 unit=MPa
